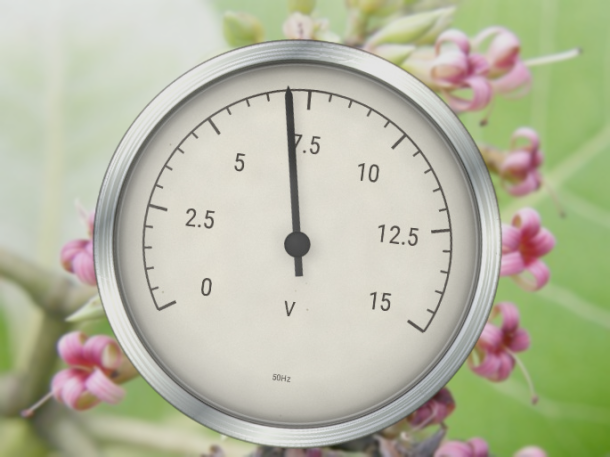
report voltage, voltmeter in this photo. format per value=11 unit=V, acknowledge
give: value=7 unit=V
